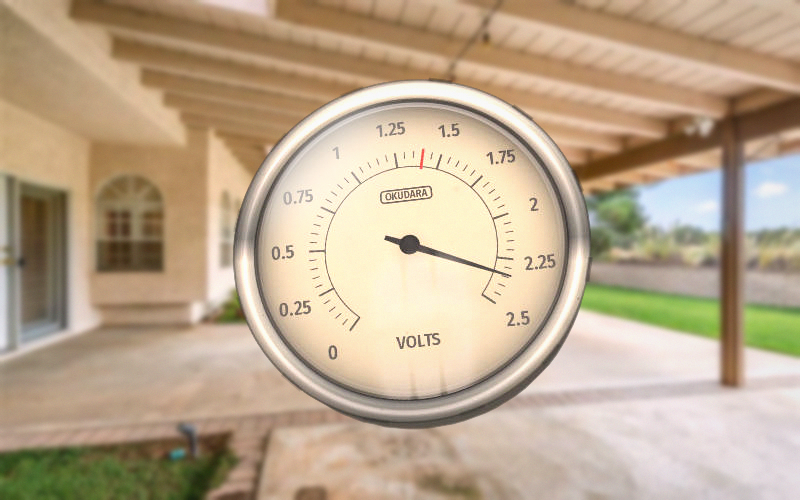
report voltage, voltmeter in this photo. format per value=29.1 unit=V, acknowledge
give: value=2.35 unit=V
